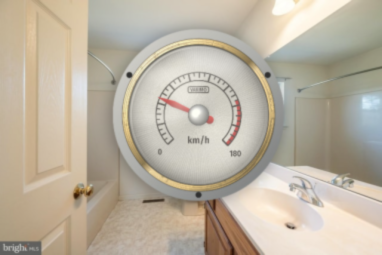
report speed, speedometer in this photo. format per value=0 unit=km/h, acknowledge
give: value=45 unit=km/h
